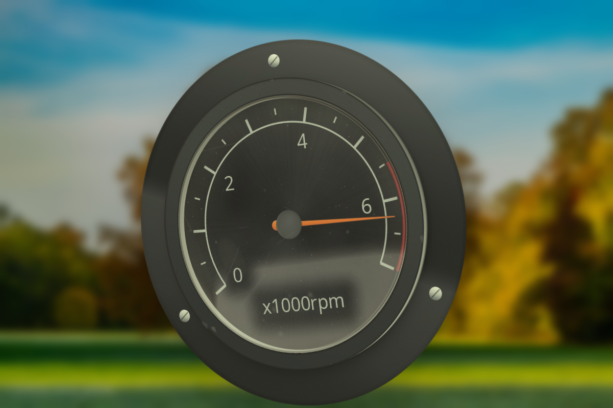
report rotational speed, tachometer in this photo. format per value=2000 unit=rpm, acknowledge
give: value=6250 unit=rpm
